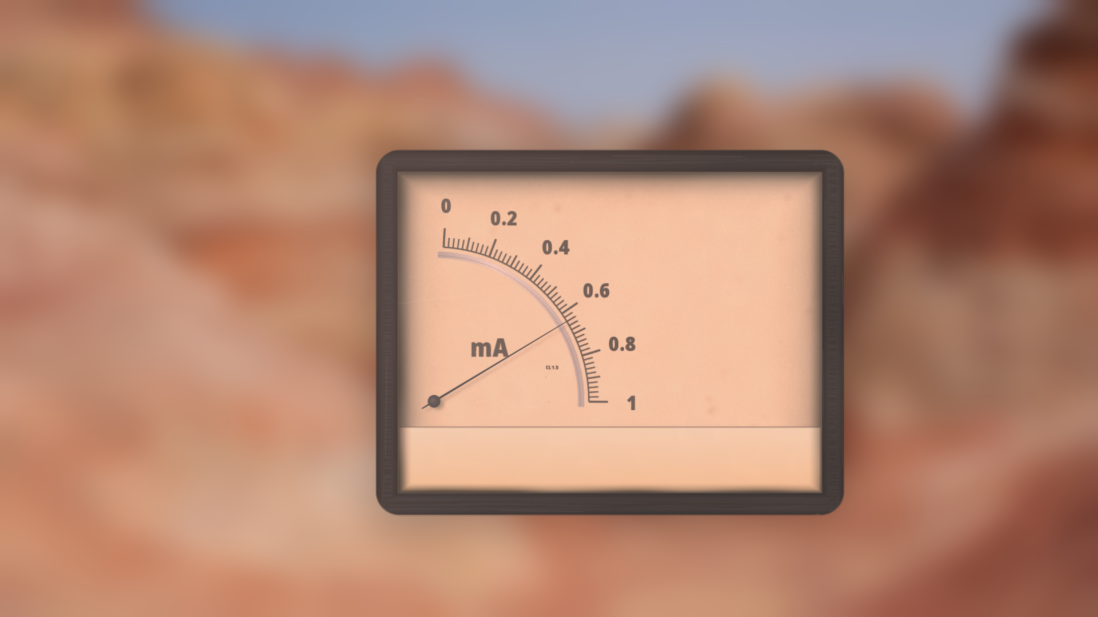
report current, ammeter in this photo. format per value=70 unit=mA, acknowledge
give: value=0.64 unit=mA
